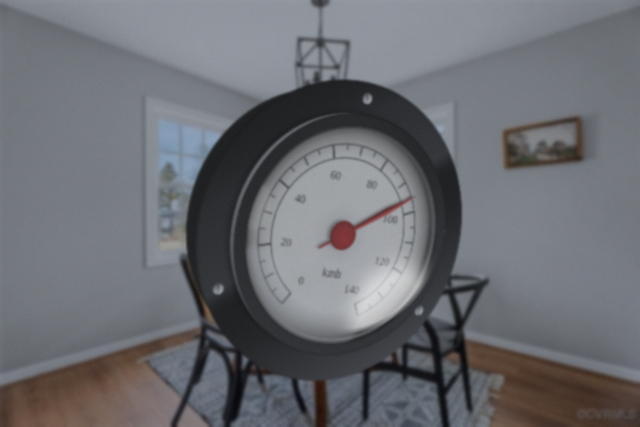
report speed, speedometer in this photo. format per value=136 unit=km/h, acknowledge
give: value=95 unit=km/h
